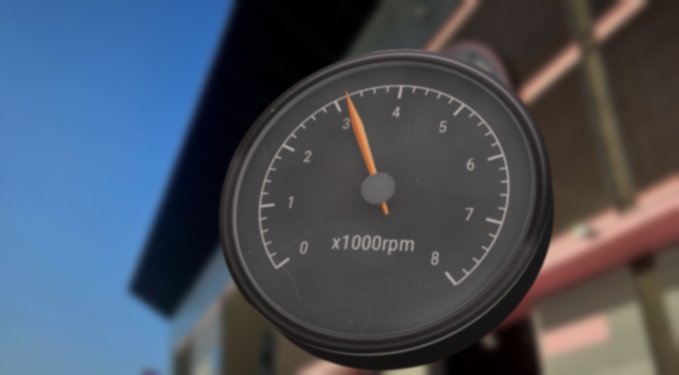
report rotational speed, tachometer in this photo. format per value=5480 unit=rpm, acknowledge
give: value=3200 unit=rpm
